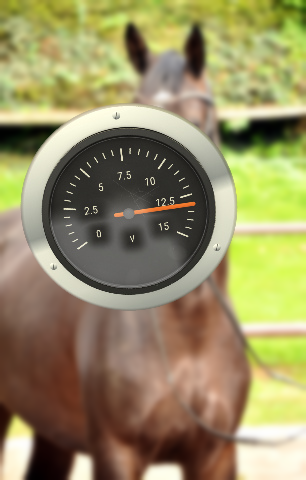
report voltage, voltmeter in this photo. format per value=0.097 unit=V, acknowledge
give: value=13 unit=V
